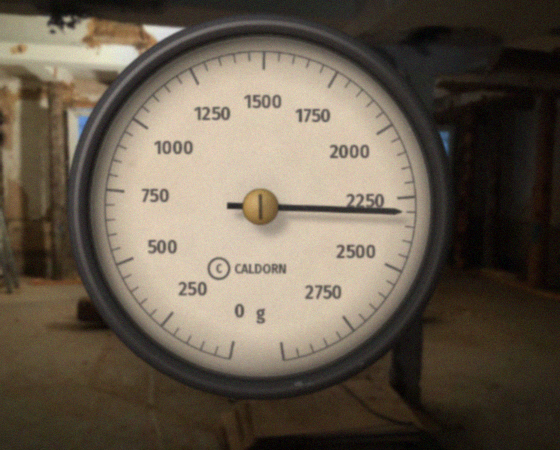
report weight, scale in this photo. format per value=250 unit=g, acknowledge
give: value=2300 unit=g
